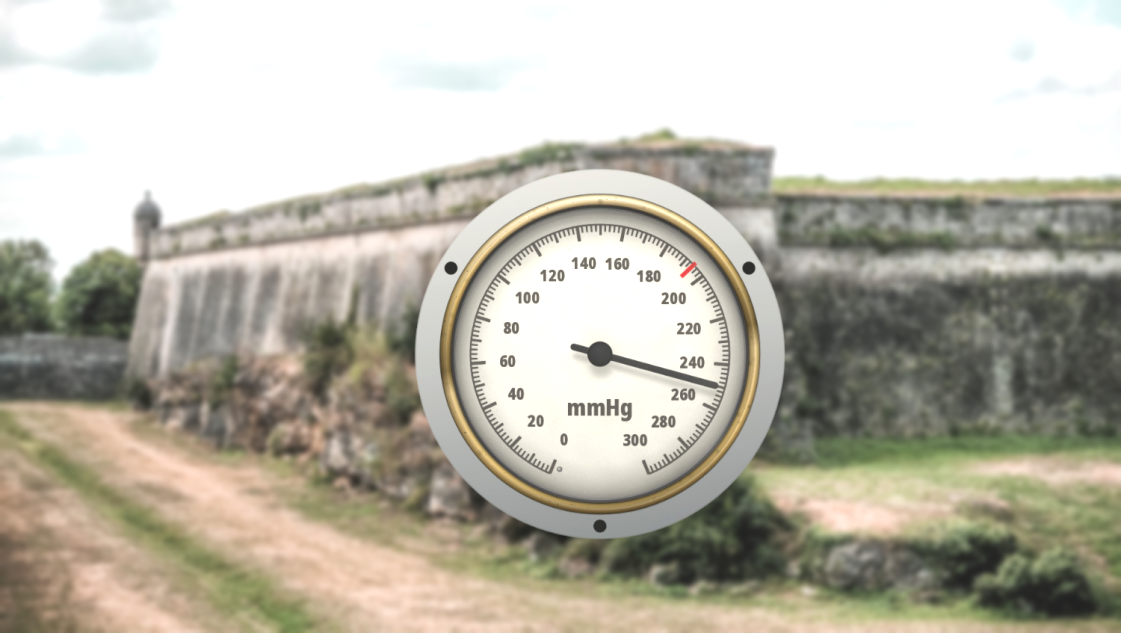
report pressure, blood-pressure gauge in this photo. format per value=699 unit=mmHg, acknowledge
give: value=250 unit=mmHg
